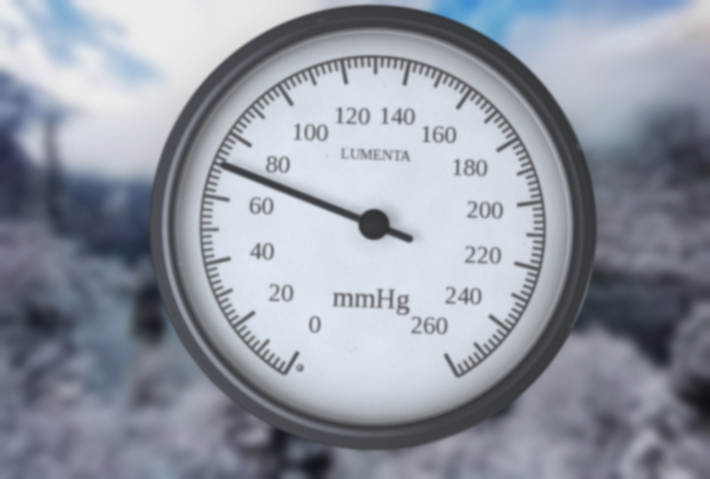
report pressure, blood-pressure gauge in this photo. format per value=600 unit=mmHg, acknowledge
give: value=70 unit=mmHg
